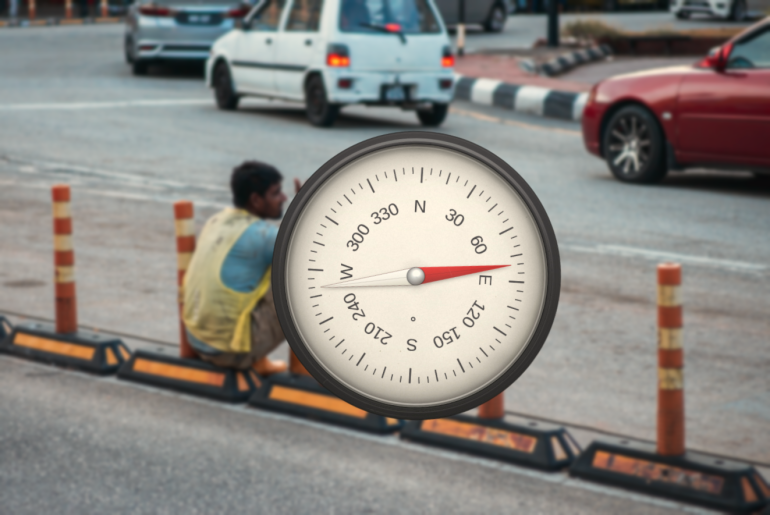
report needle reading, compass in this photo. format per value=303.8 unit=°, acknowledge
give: value=80 unit=°
